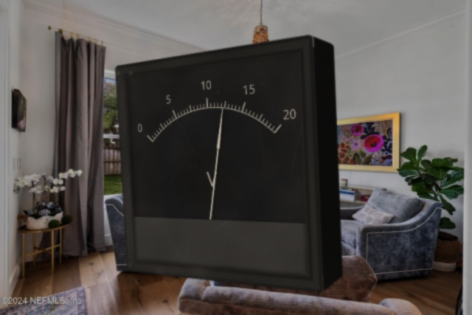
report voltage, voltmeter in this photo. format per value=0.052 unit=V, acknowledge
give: value=12.5 unit=V
